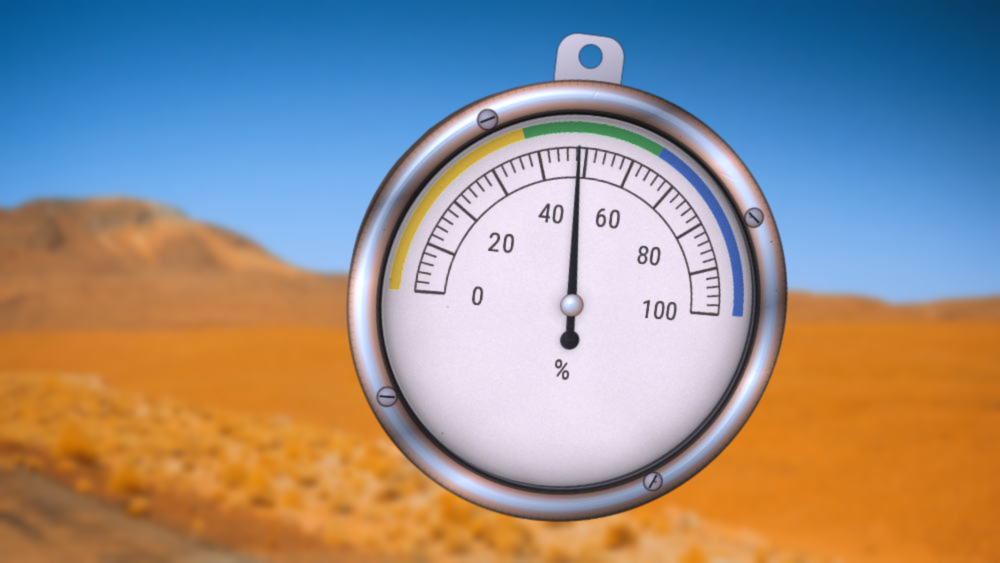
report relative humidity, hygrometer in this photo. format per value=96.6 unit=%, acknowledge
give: value=48 unit=%
